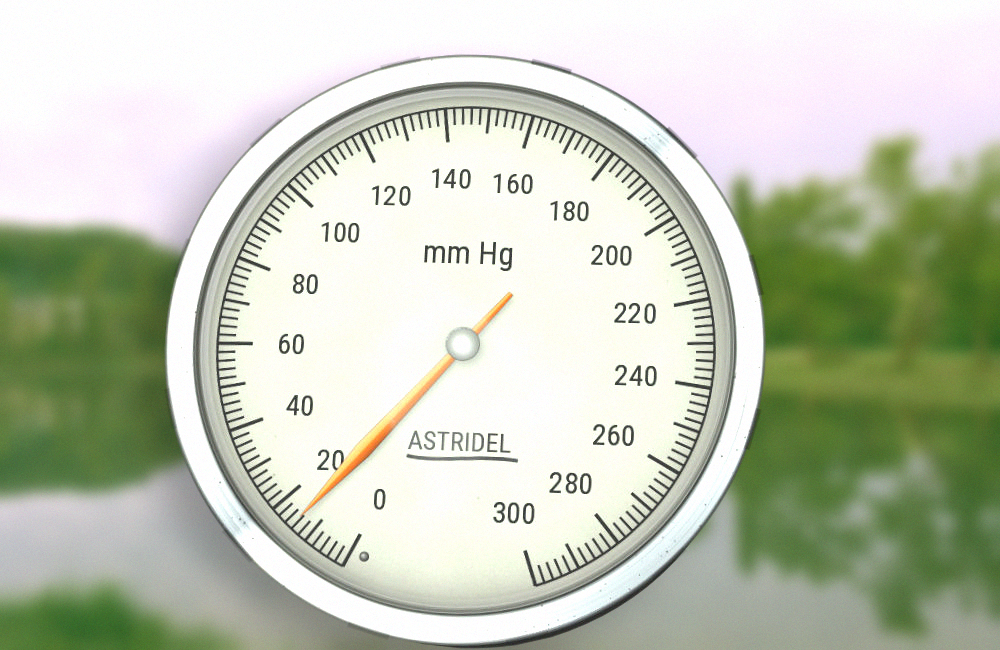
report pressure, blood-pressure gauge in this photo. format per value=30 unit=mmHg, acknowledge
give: value=14 unit=mmHg
